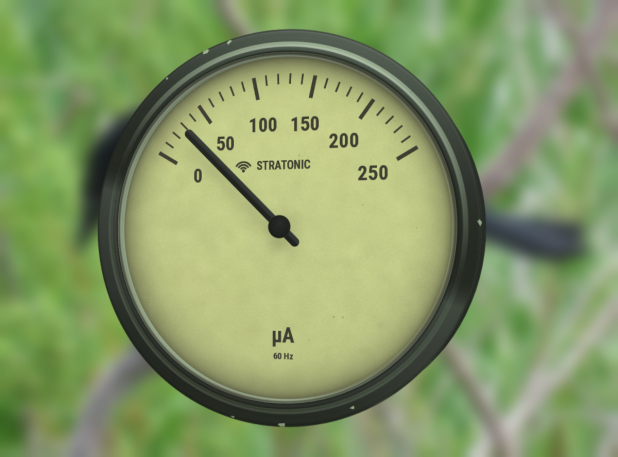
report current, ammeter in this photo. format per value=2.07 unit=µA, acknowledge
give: value=30 unit=µA
